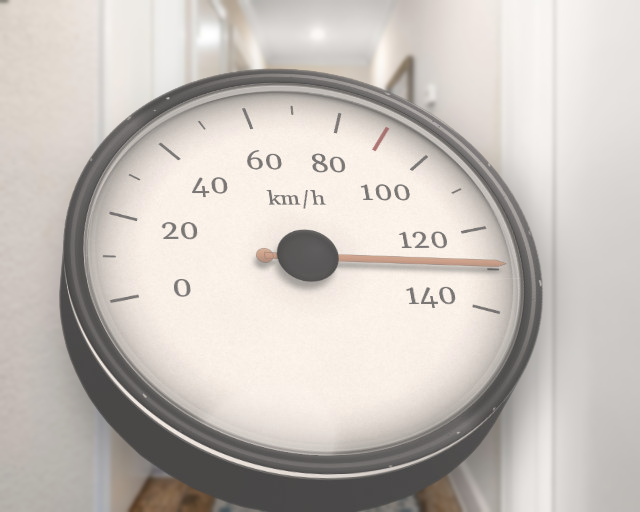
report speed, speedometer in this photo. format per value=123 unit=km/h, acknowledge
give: value=130 unit=km/h
